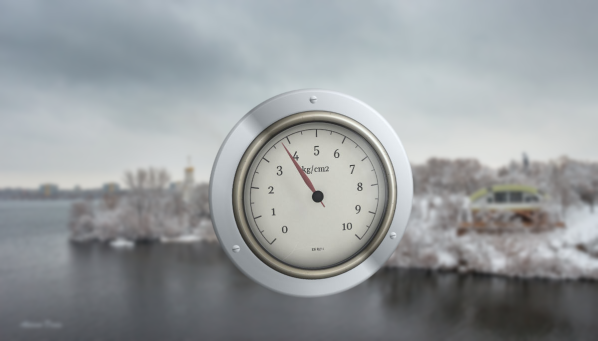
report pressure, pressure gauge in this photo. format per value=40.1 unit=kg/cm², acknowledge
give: value=3.75 unit=kg/cm²
